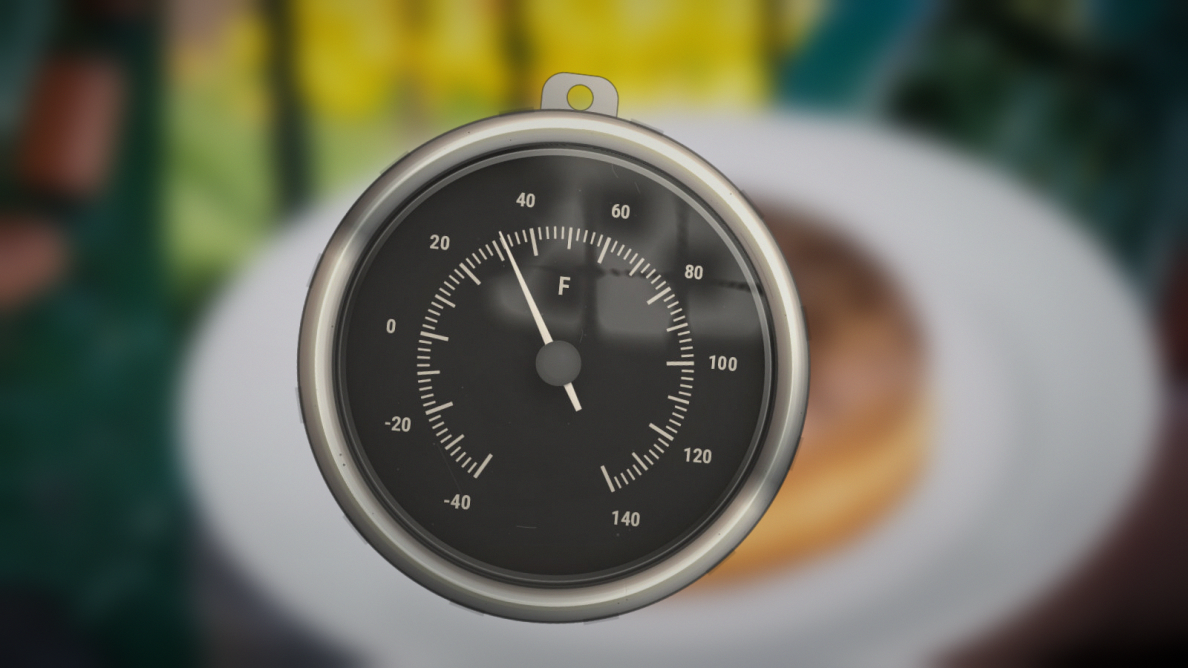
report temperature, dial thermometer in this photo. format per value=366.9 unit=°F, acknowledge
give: value=32 unit=°F
